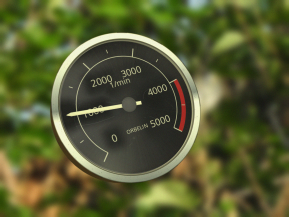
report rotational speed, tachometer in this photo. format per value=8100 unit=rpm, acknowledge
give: value=1000 unit=rpm
